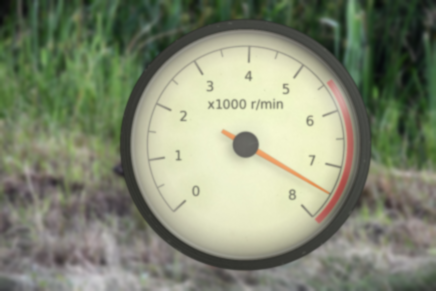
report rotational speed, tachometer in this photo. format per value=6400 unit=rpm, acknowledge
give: value=7500 unit=rpm
